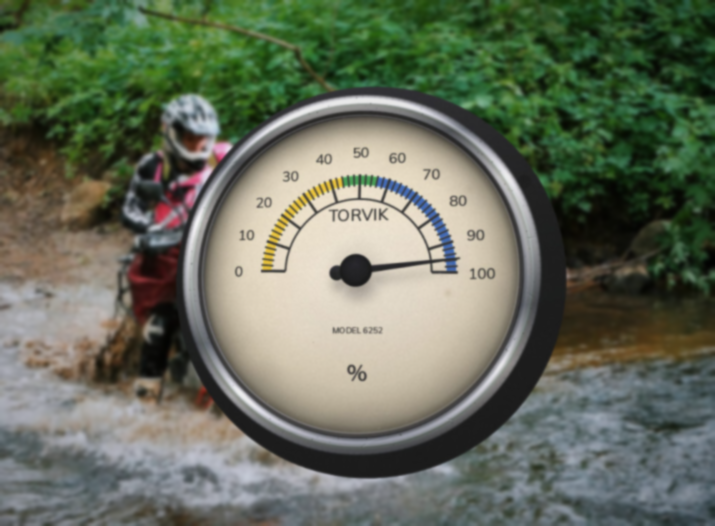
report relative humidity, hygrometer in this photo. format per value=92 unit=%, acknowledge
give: value=96 unit=%
